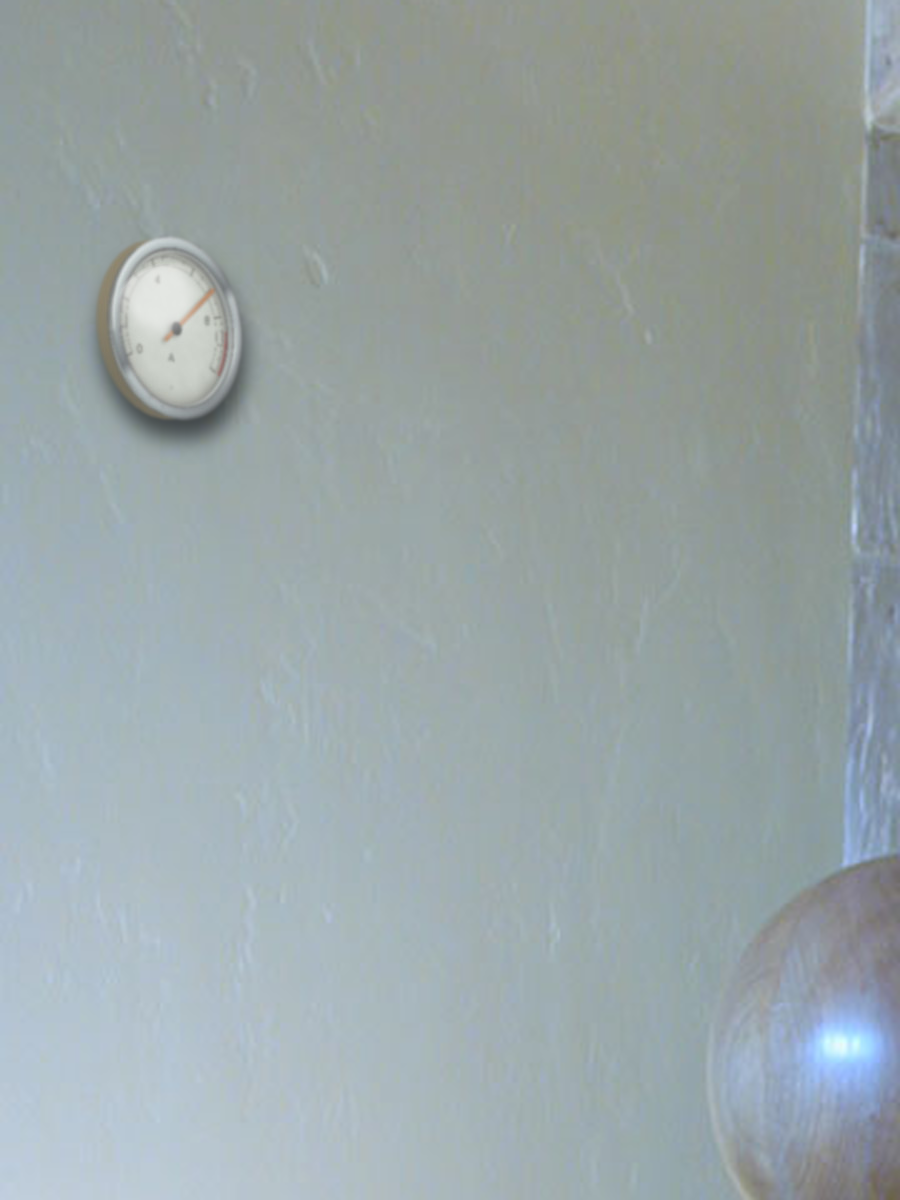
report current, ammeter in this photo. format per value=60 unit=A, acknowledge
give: value=7 unit=A
